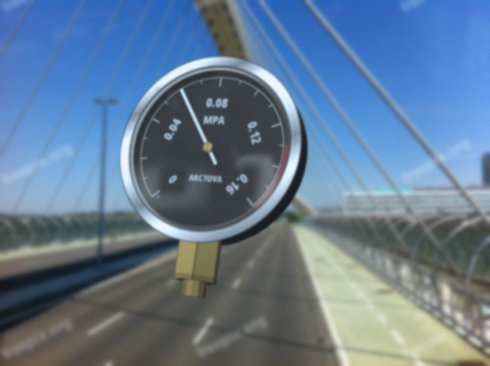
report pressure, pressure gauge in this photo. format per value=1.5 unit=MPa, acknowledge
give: value=0.06 unit=MPa
